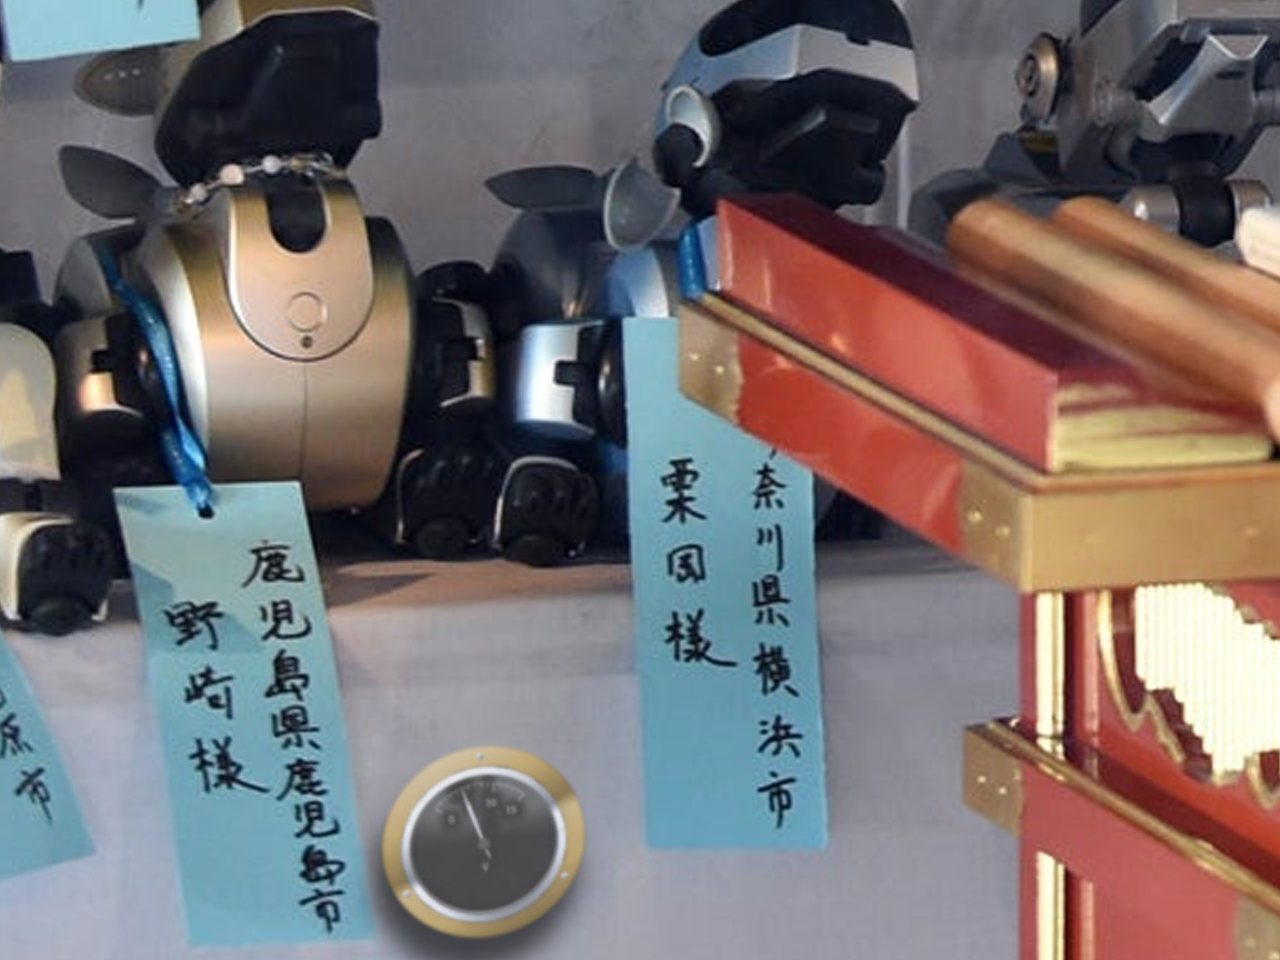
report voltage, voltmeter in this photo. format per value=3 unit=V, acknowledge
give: value=5 unit=V
